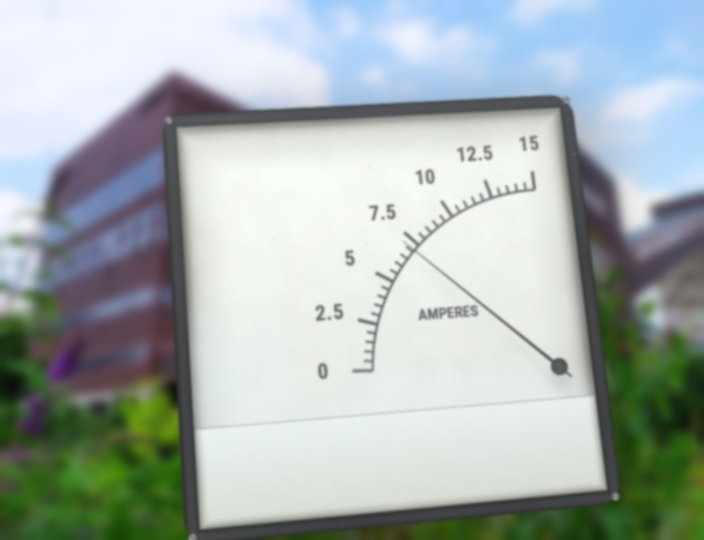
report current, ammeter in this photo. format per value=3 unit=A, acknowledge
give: value=7 unit=A
